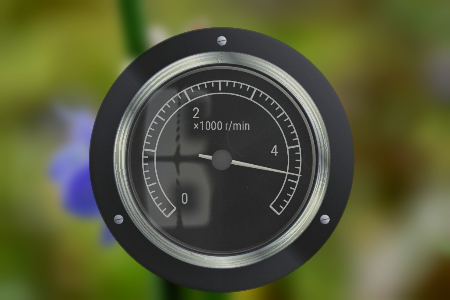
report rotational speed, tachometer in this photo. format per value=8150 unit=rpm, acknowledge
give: value=4400 unit=rpm
